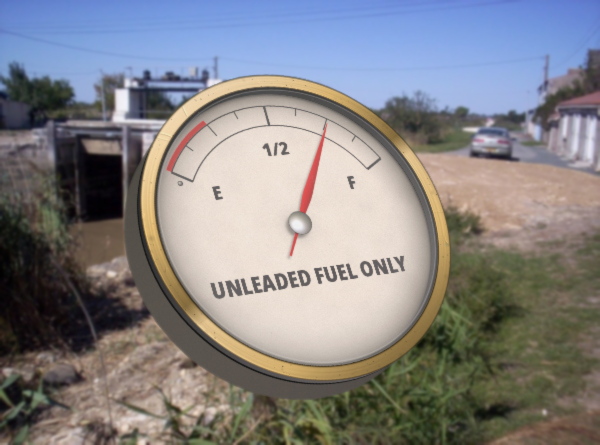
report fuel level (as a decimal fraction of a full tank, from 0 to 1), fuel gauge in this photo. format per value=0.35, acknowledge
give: value=0.75
